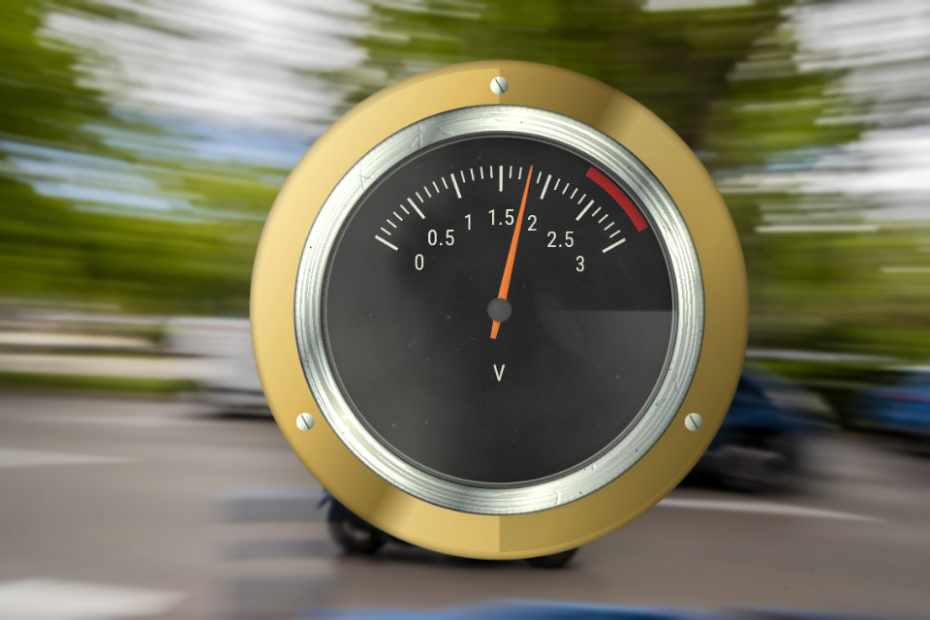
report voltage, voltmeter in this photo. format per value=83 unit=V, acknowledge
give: value=1.8 unit=V
